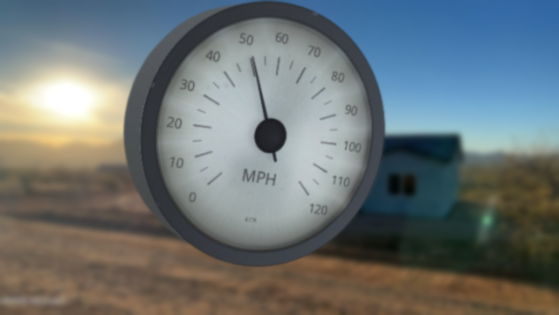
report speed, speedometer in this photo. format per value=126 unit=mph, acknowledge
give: value=50 unit=mph
